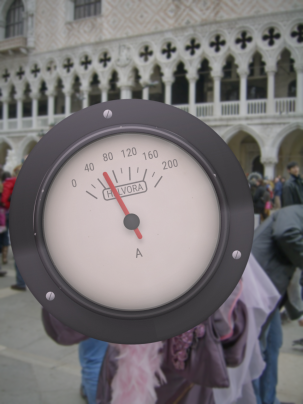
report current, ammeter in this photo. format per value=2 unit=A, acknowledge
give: value=60 unit=A
